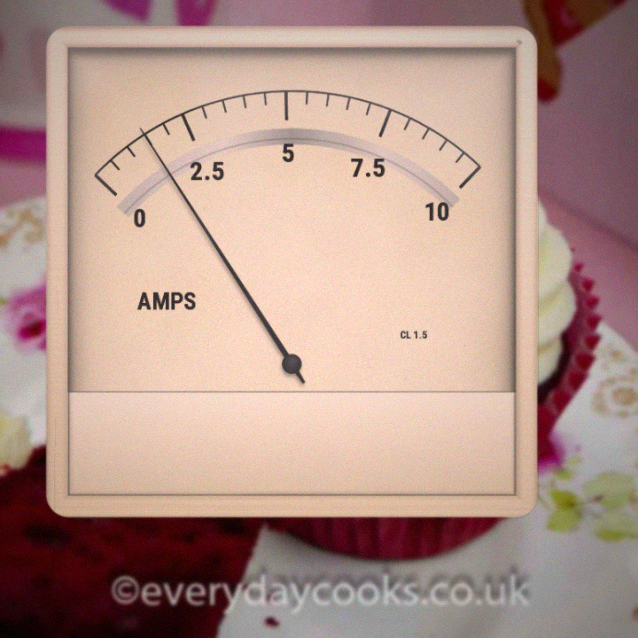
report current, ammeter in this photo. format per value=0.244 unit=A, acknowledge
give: value=1.5 unit=A
